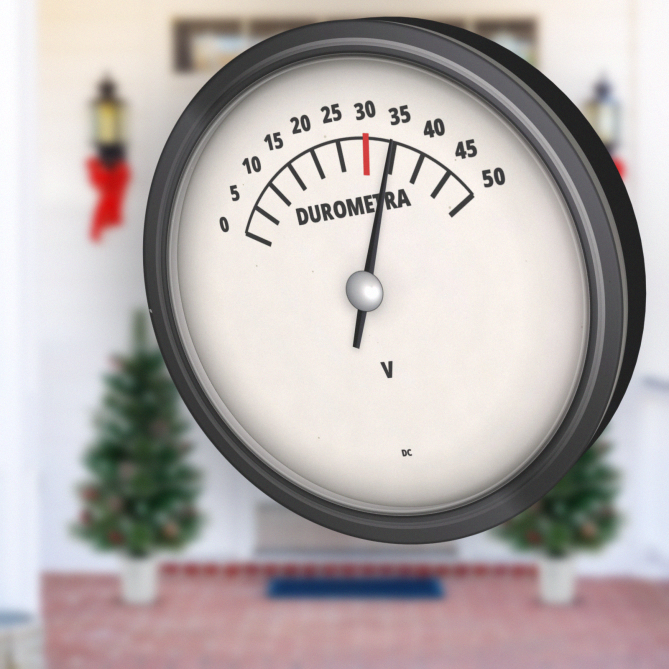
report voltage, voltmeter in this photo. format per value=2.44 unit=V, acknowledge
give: value=35 unit=V
